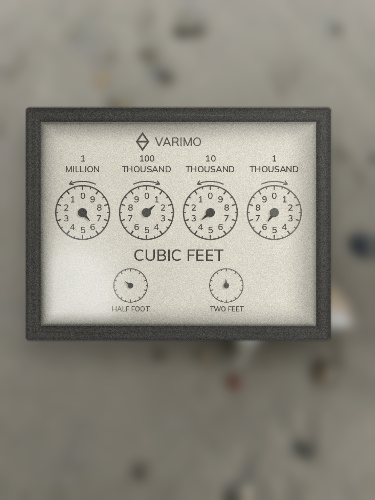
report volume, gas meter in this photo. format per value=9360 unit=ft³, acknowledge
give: value=613600 unit=ft³
